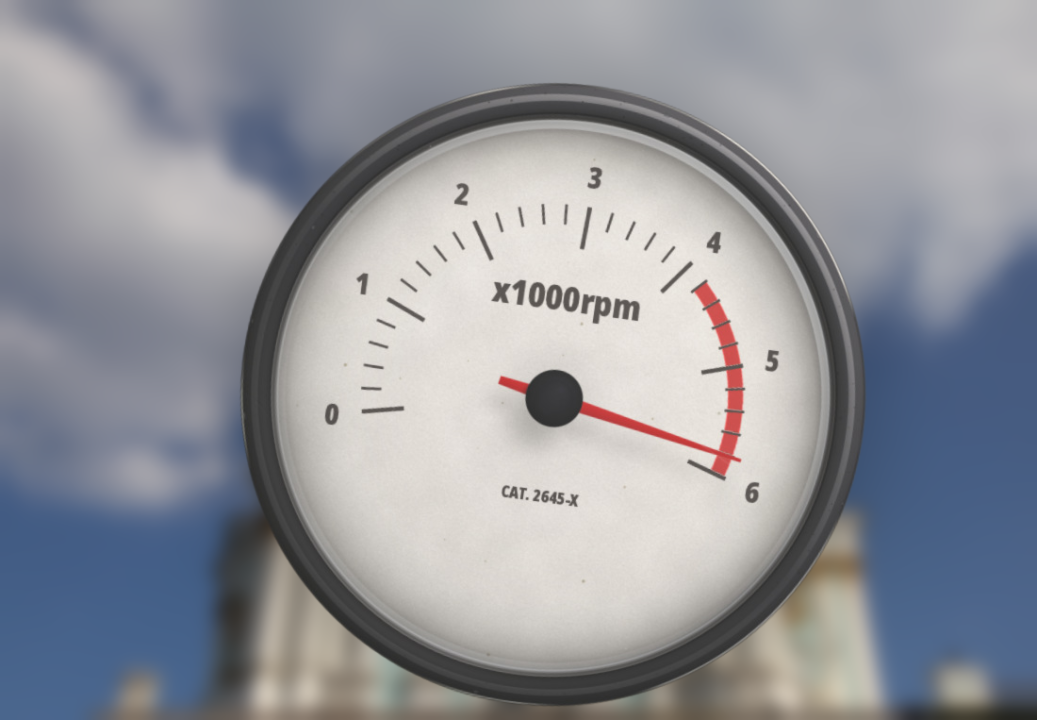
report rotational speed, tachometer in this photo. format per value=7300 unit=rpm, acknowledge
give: value=5800 unit=rpm
